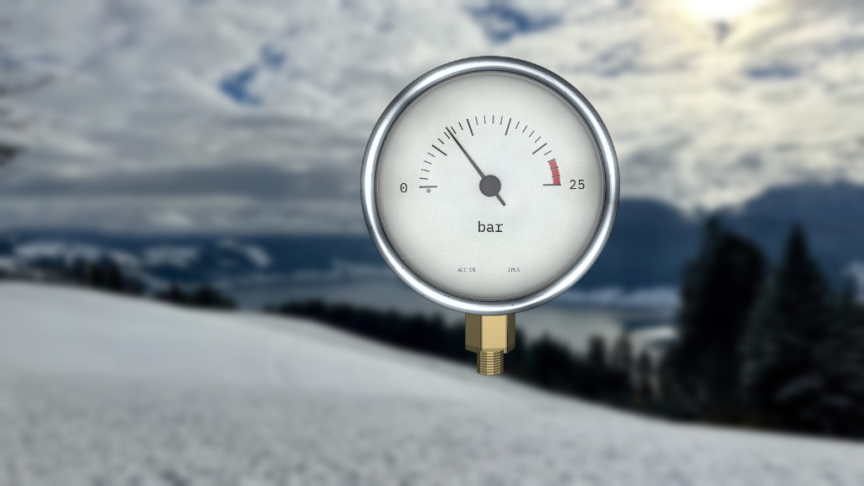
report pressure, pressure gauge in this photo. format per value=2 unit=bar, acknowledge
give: value=7.5 unit=bar
